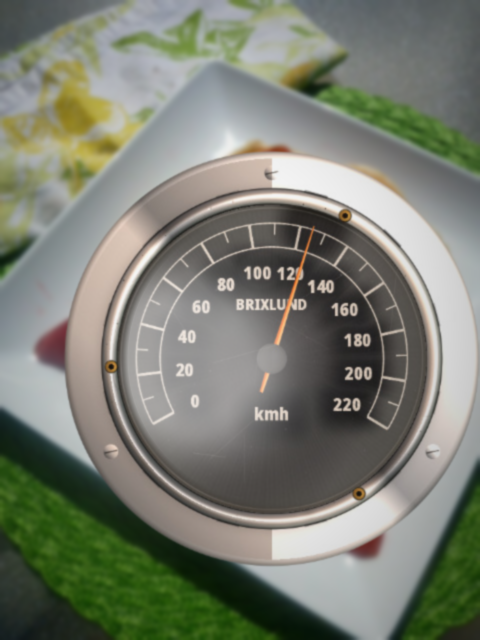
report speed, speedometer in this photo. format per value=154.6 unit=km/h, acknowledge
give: value=125 unit=km/h
